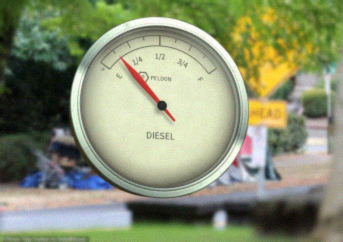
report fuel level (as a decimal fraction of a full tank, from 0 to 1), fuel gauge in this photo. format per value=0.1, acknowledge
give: value=0.125
